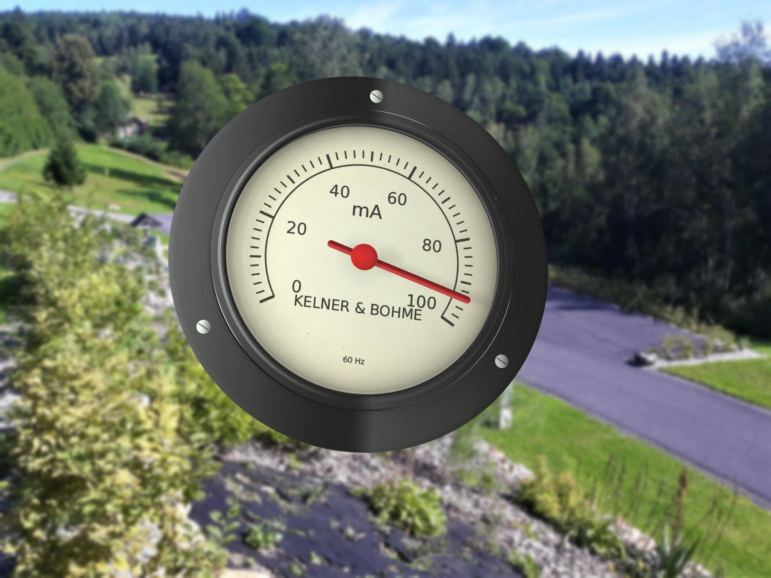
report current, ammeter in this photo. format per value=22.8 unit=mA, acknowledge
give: value=94 unit=mA
